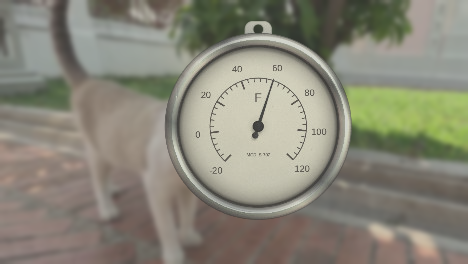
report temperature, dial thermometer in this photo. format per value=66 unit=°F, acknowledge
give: value=60 unit=°F
